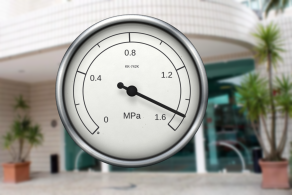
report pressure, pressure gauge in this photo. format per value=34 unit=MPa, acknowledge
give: value=1.5 unit=MPa
